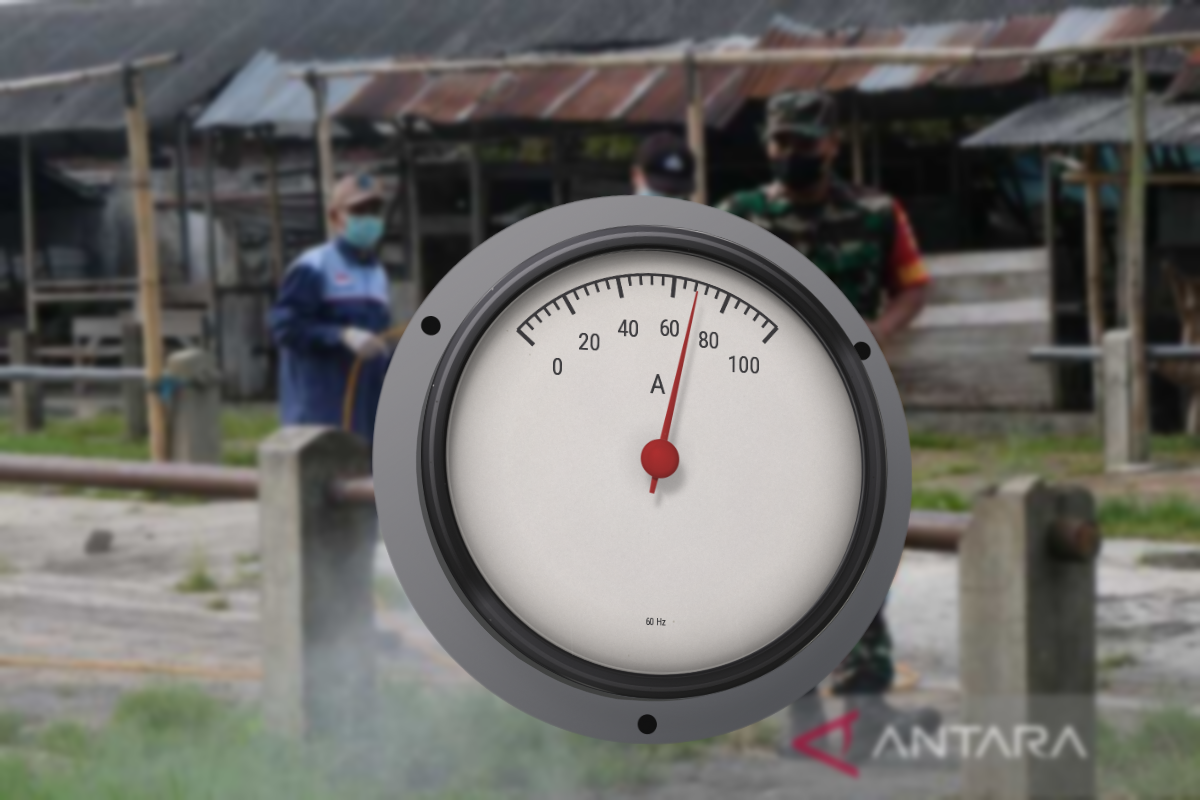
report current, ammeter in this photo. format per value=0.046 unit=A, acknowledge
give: value=68 unit=A
